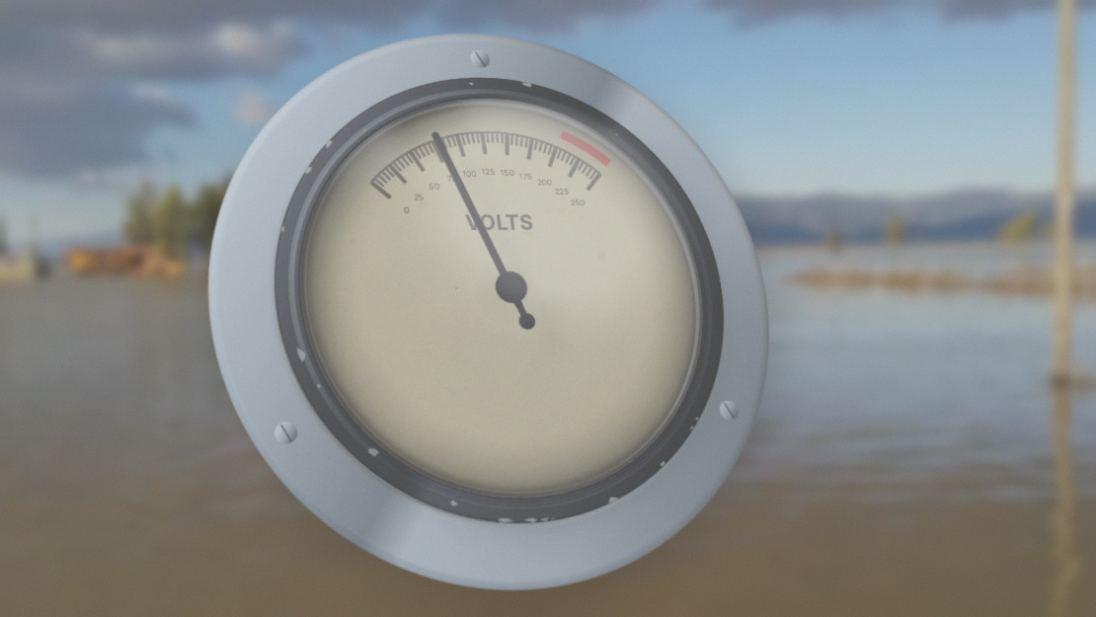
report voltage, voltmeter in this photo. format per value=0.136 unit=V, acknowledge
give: value=75 unit=V
